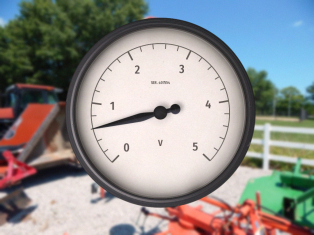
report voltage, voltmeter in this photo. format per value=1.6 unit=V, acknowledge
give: value=0.6 unit=V
